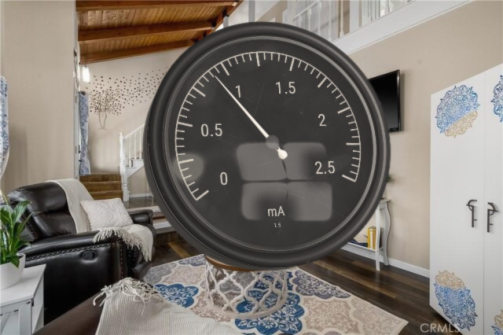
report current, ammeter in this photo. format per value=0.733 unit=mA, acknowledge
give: value=0.9 unit=mA
